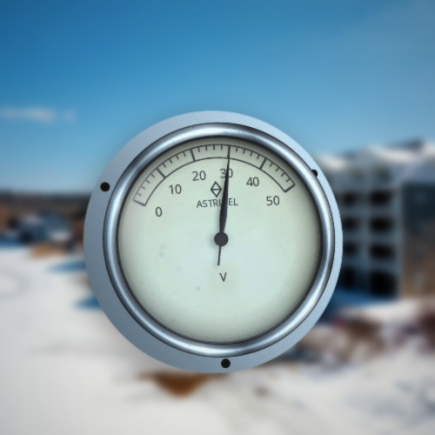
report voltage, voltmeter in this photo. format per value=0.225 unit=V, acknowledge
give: value=30 unit=V
